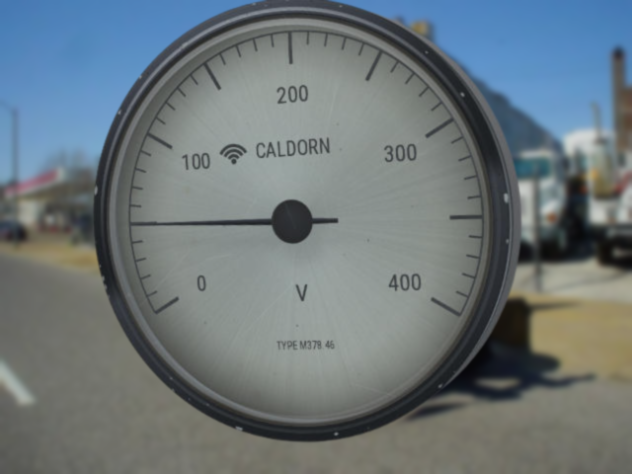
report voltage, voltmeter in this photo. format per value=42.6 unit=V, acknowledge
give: value=50 unit=V
